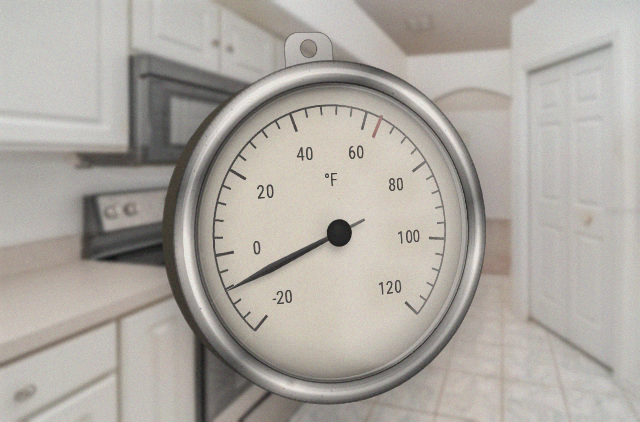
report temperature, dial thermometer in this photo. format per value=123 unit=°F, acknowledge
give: value=-8 unit=°F
